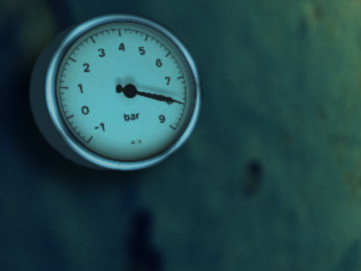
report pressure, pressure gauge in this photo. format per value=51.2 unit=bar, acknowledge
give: value=8 unit=bar
